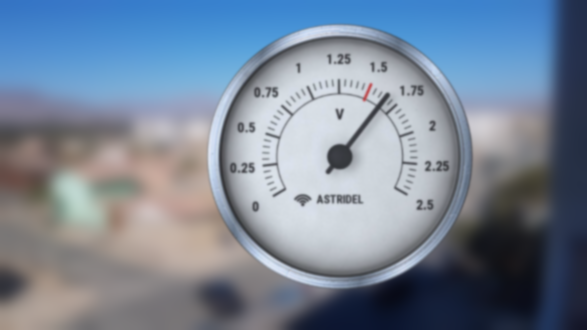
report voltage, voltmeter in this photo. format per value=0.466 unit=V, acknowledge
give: value=1.65 unit=V
